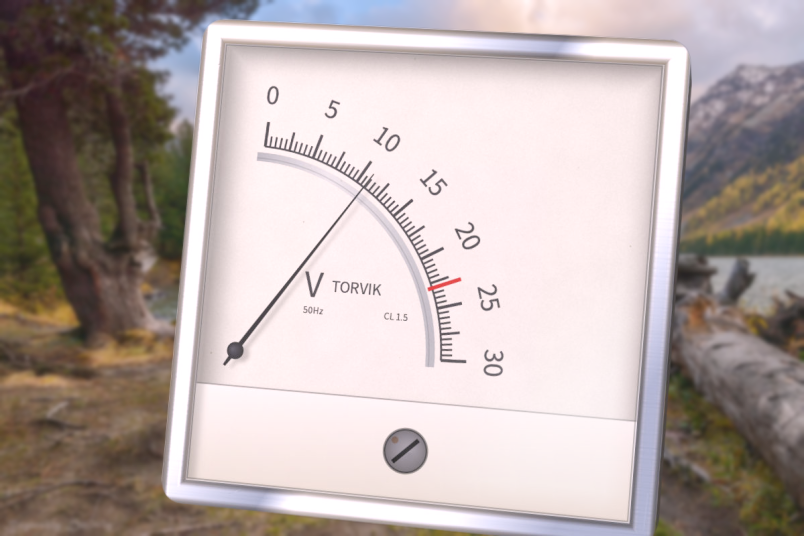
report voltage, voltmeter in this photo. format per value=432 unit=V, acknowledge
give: value=11 unit=V
